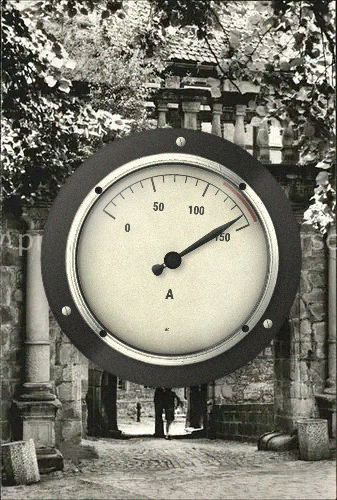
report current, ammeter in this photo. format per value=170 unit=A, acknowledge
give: value=140 unit=A
